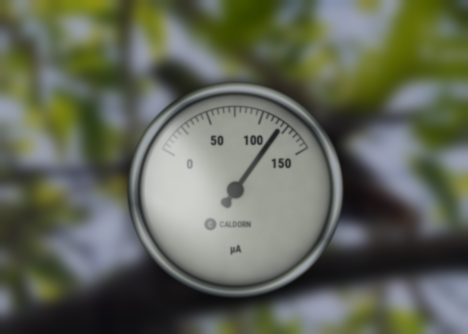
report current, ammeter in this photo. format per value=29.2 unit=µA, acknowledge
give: value=120 unit=µA
